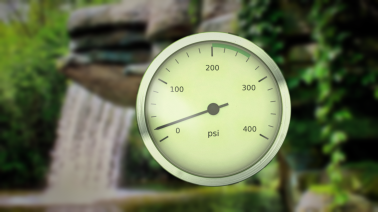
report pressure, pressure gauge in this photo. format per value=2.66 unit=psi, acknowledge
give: value=20 unit=psi
